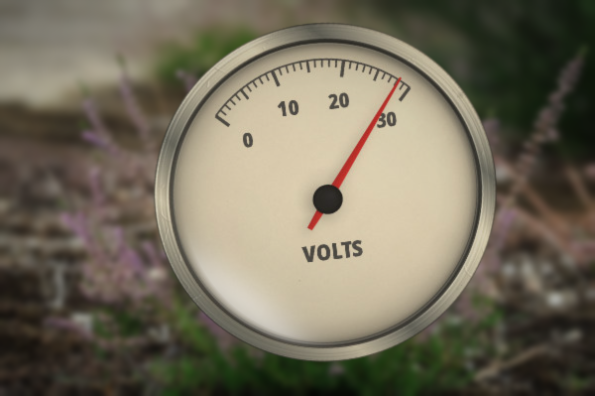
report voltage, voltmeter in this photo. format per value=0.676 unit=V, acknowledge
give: value=28 unit=V
